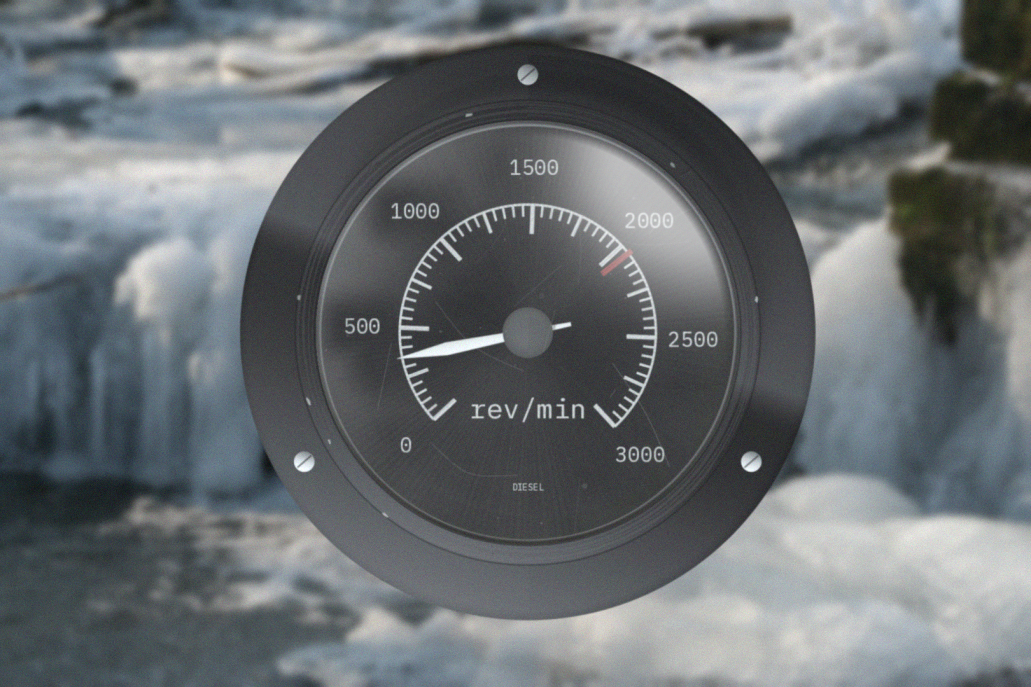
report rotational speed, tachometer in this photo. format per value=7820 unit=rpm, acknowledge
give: value=350 unit=rpm
